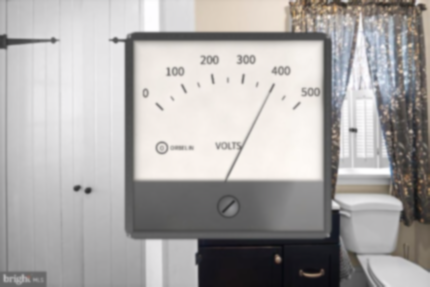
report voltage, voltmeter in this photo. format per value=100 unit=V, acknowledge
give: value=400 unit=V
